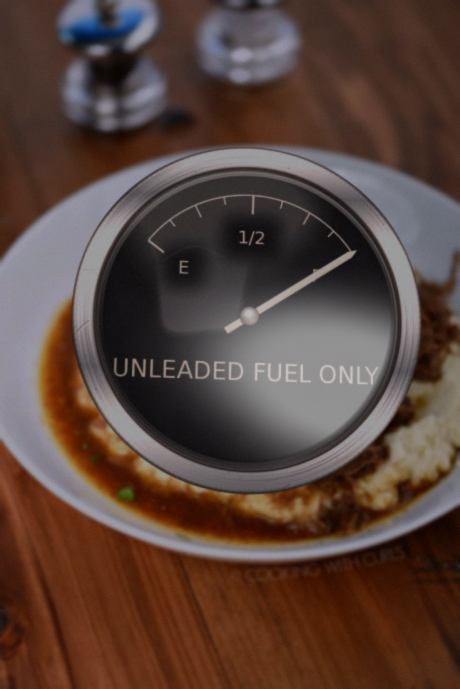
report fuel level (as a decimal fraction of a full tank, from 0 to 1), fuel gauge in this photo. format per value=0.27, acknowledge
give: value=1
